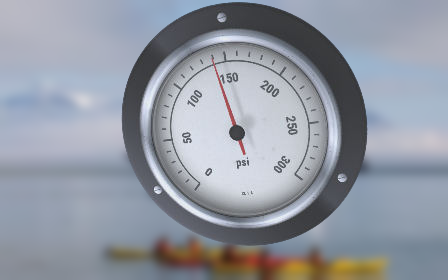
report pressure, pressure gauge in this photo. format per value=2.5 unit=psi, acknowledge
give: value=140 unit=psi
